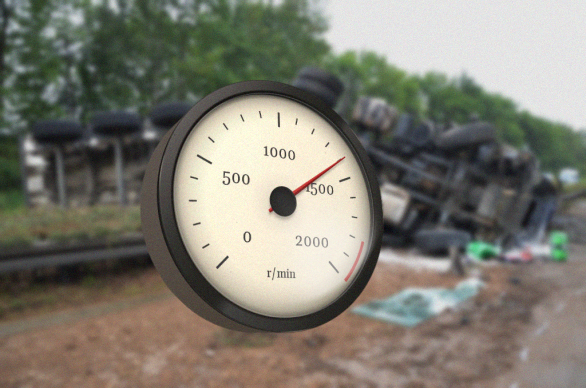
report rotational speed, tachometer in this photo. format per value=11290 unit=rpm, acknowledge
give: value=1400 unit=rpm
